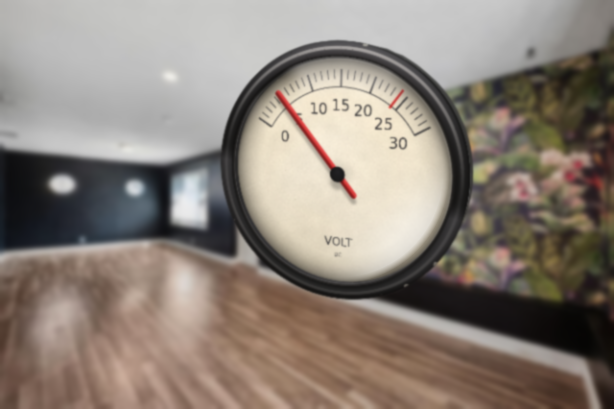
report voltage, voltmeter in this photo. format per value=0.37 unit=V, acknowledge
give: value=5 unit=V
